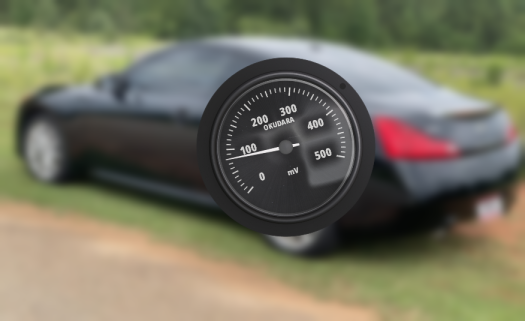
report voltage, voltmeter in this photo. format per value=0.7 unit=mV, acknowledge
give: value=80 unit=mV
